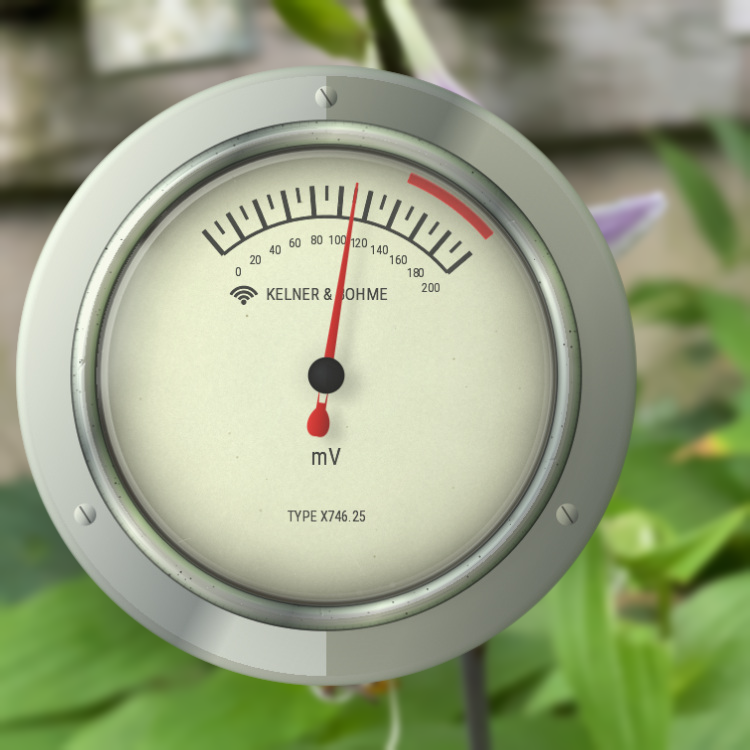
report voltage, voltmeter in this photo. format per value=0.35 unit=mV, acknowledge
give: value=110 unit=mV
